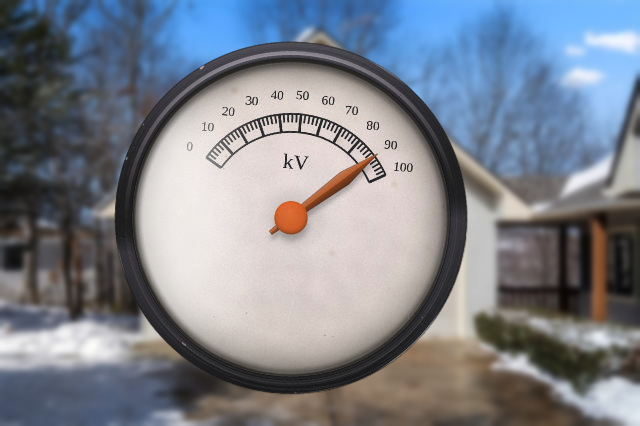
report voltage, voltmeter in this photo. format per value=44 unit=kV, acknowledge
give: value=90 unit=kV
